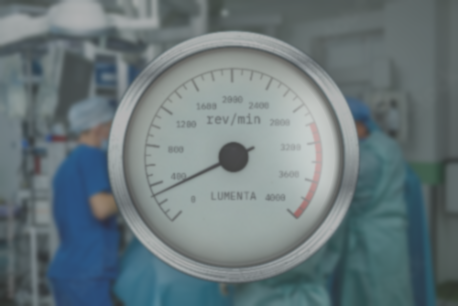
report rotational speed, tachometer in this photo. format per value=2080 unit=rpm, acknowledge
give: value=300 unit=rpm
